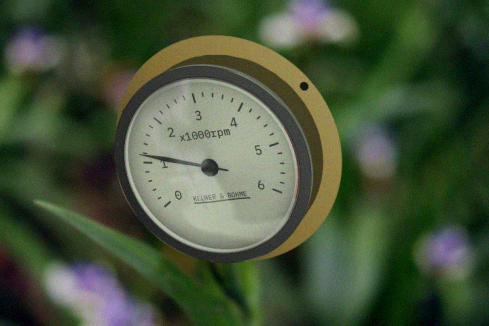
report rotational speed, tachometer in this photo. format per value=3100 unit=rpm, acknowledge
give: value=1200 unit=rpm
